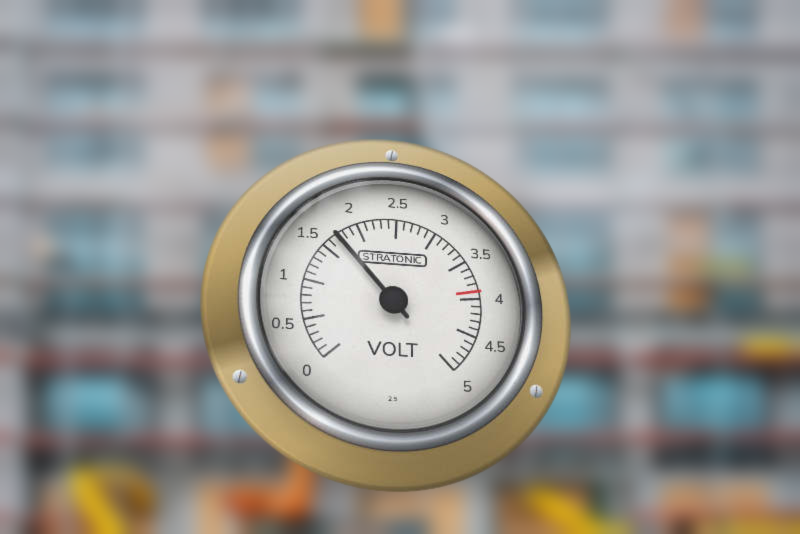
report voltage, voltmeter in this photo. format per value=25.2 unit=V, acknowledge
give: value=1.7 unit=V
